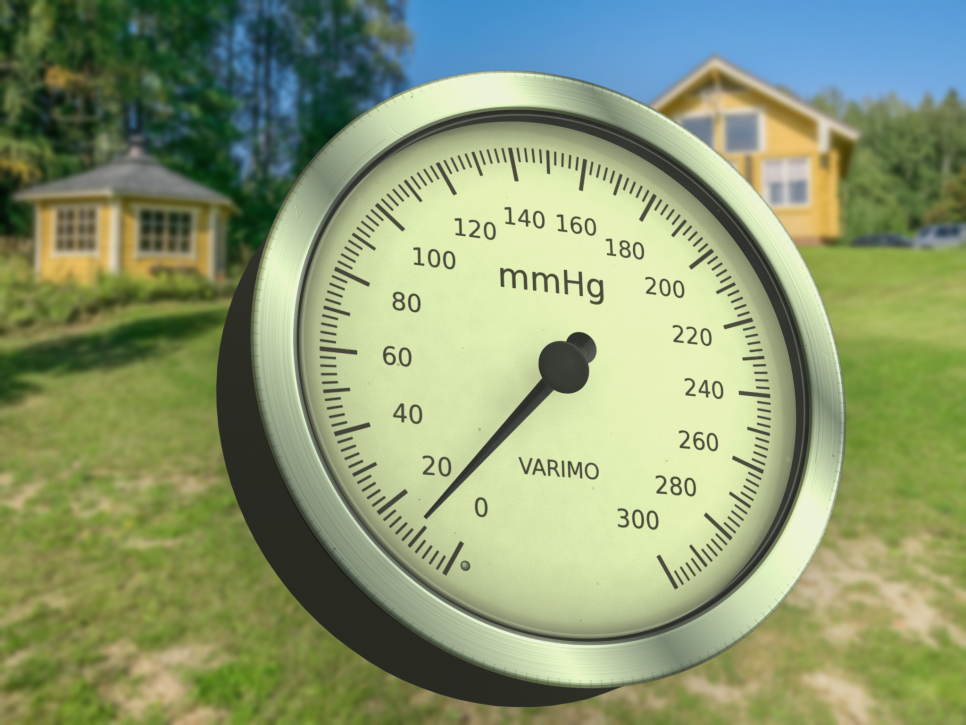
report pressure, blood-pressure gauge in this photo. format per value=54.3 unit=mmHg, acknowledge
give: value=12 unit=mmHg
